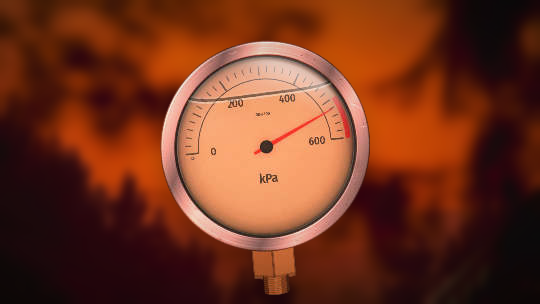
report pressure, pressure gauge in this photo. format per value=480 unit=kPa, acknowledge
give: value=520 unit=kPa
